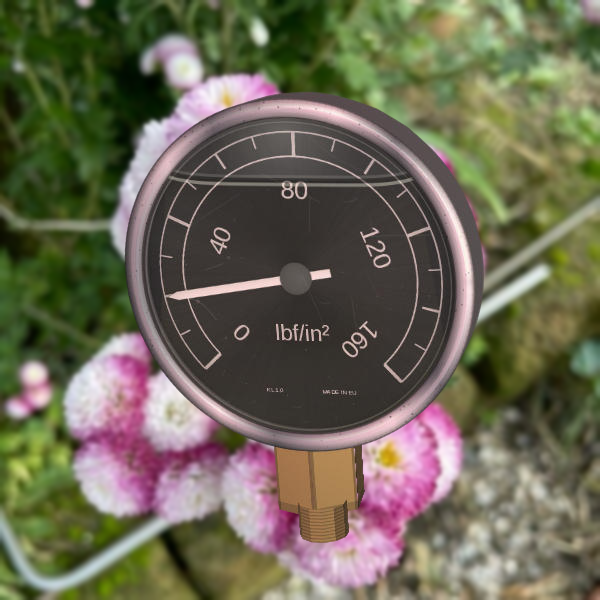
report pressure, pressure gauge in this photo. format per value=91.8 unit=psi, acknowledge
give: value=20 unit=psi
